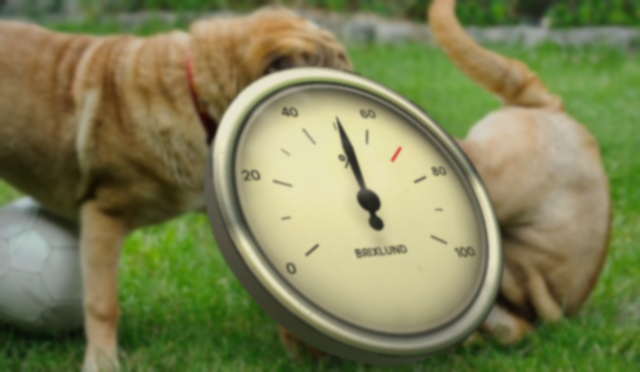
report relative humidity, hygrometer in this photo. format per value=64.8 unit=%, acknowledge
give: value=50 unit=%
